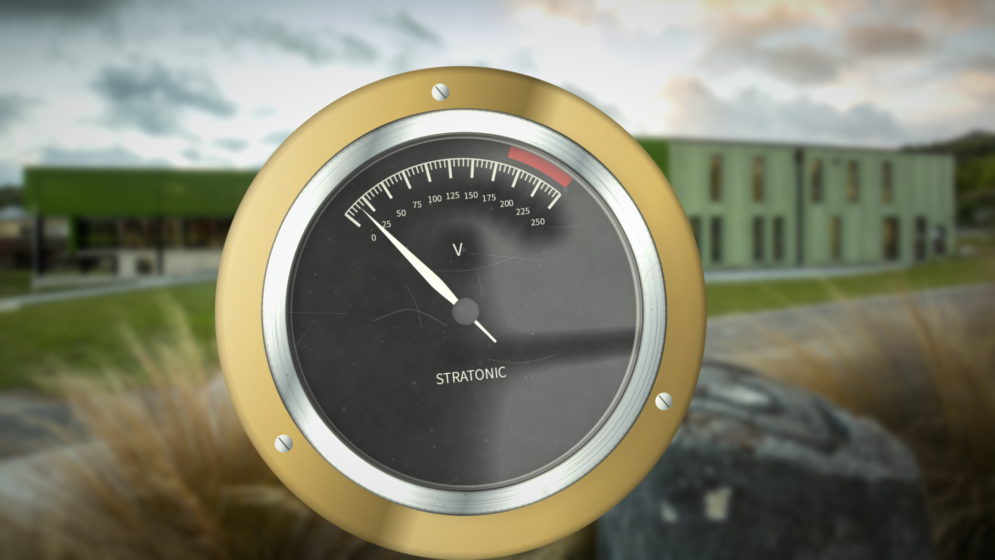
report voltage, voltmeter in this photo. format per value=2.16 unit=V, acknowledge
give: value=15 unit=V
